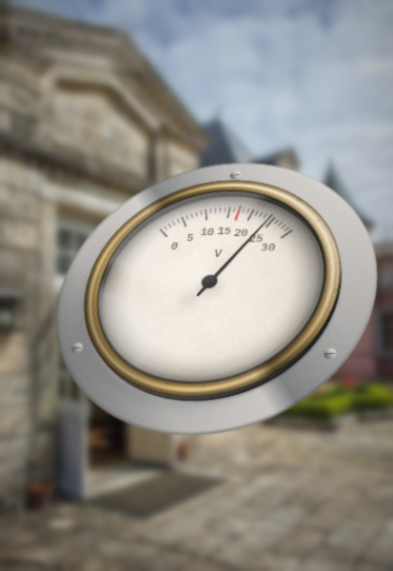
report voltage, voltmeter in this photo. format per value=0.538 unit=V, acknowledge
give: value=25 unit=V
